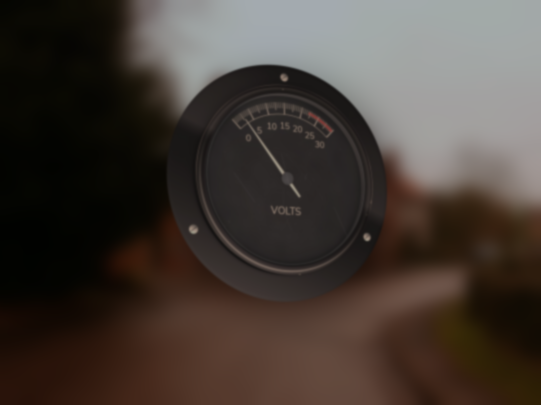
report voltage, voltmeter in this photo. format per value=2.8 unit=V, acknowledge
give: value=2.5 unit=V
